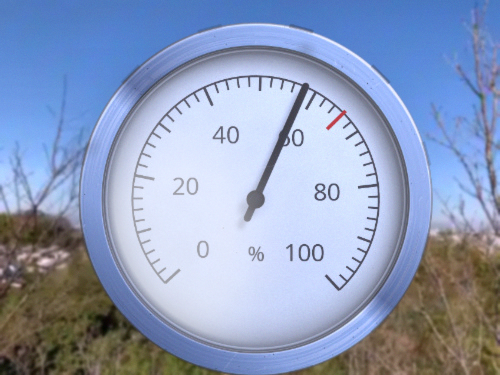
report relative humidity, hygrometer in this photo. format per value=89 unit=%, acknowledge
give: value=58 unit=%
